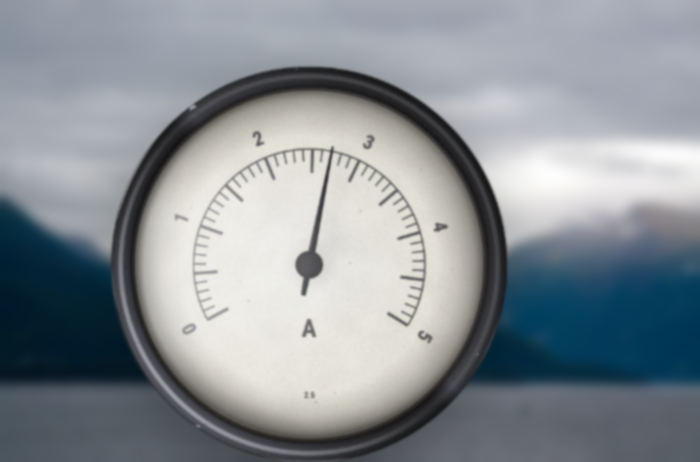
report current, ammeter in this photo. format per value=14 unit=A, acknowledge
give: value=2.7 unit=A
